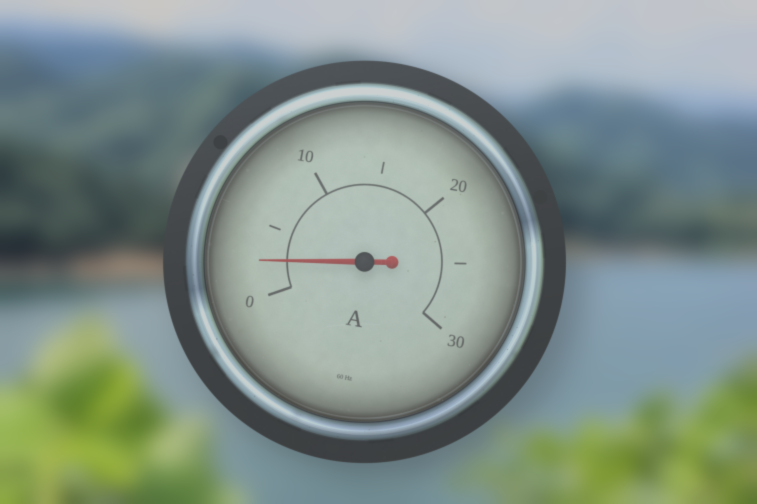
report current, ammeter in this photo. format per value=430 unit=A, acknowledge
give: value=2.5 unit=A
